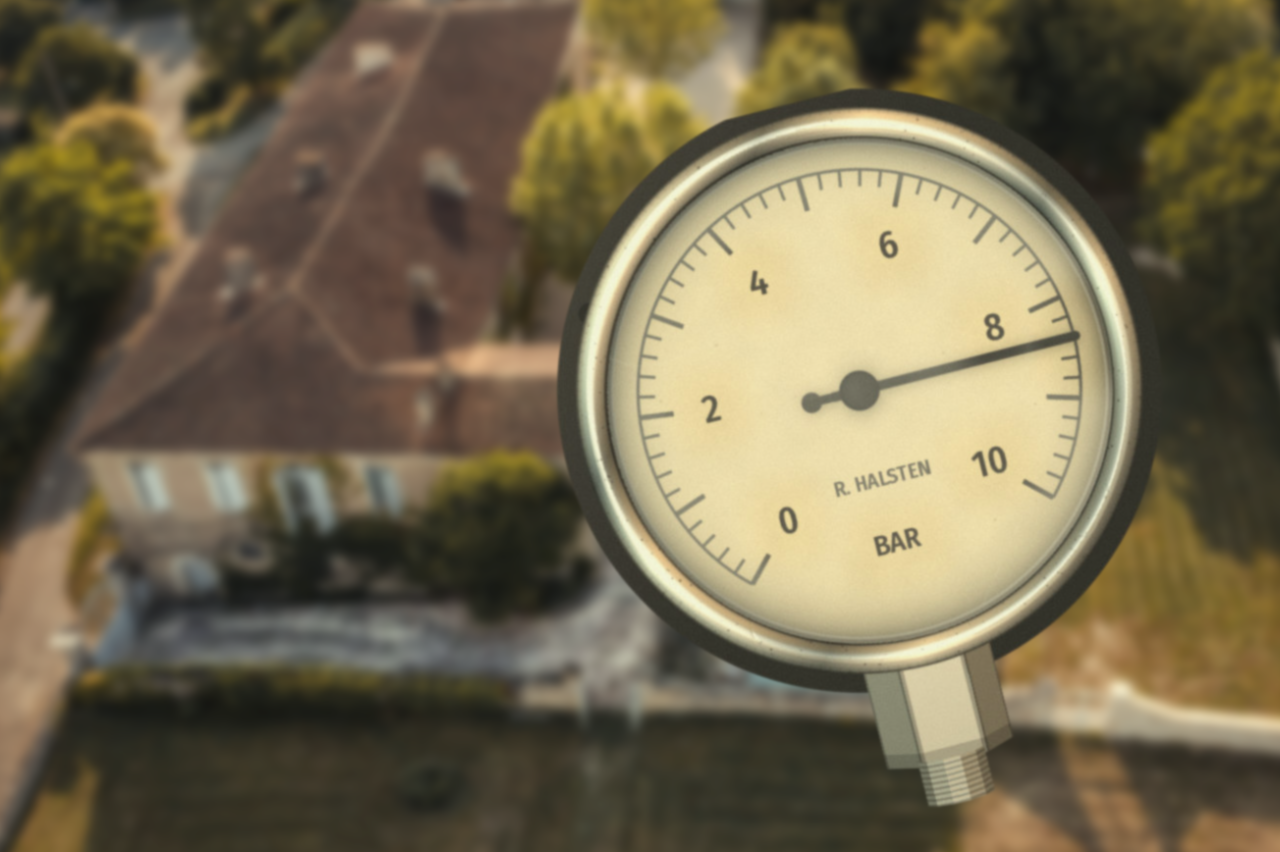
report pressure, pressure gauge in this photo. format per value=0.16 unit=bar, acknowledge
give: value=8.4 unit=bar
